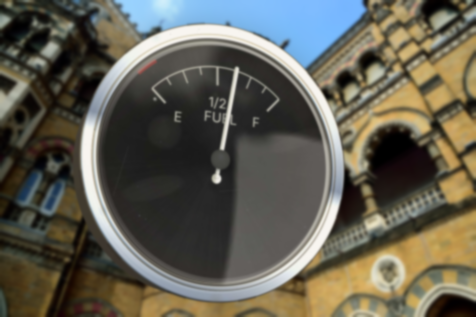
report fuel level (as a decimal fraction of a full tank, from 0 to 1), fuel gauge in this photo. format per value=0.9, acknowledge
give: value=0.625
